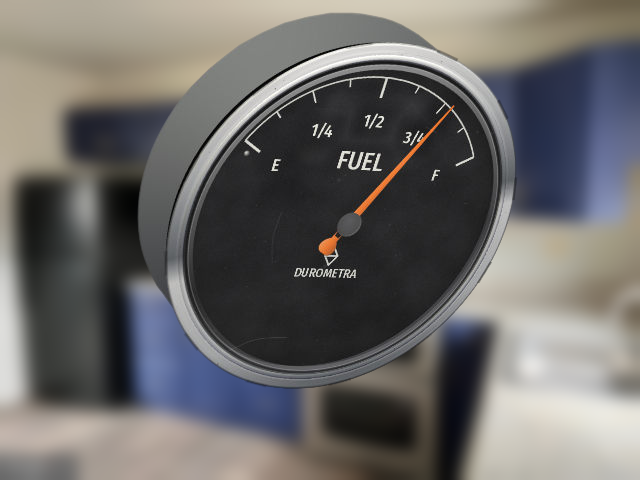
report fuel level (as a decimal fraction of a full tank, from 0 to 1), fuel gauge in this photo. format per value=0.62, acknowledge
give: value=0.75
